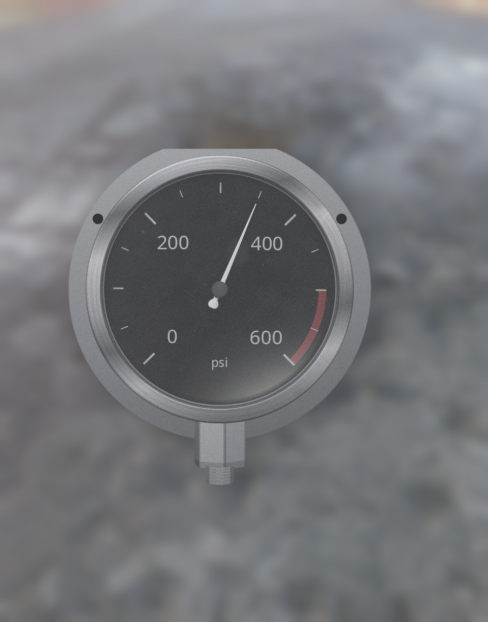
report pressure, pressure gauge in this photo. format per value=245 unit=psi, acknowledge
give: value=350 unit=psi
